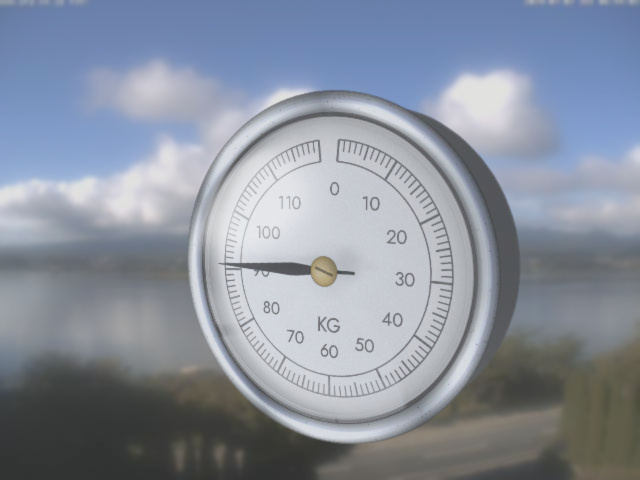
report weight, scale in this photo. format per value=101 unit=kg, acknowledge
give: value=91 unit=kg
